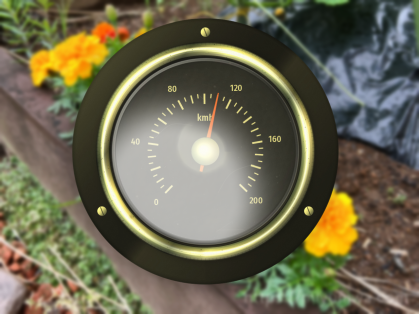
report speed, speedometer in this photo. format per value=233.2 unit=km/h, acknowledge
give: value=110 unit=km/h
